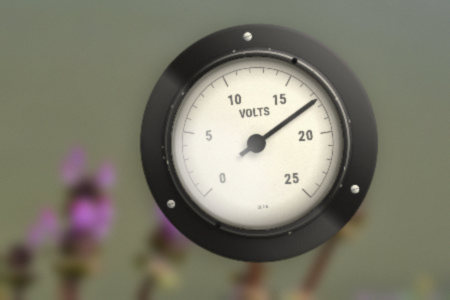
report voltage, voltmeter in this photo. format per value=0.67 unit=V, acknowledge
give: value=17.5 unit=V
